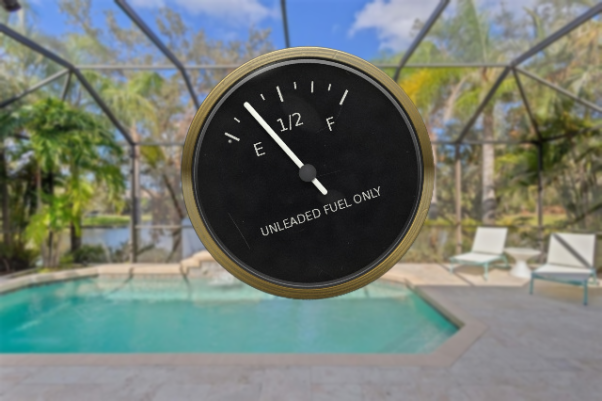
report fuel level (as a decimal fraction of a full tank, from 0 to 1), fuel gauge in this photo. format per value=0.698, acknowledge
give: value=0.25
